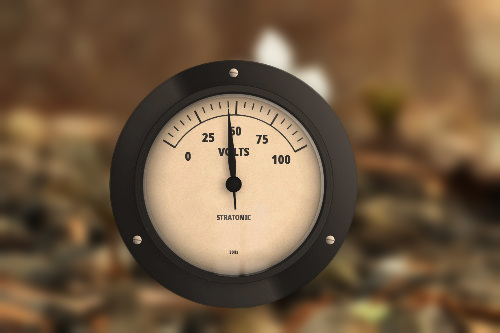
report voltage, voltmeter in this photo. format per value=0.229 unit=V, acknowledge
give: value=45 unit=V
